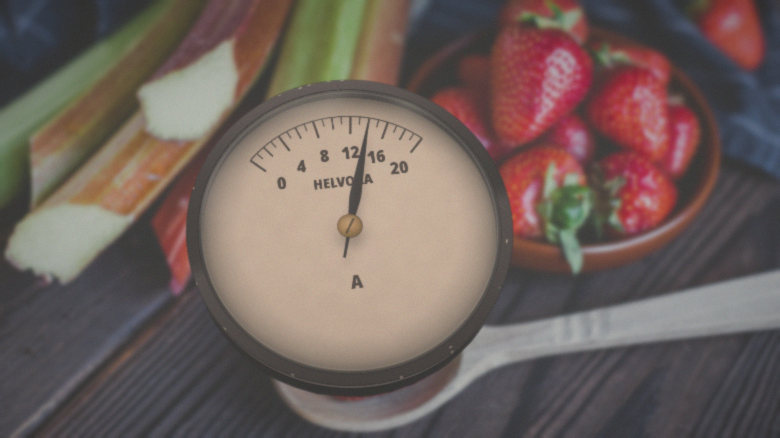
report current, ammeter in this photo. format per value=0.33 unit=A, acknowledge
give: value=14 unit=A
